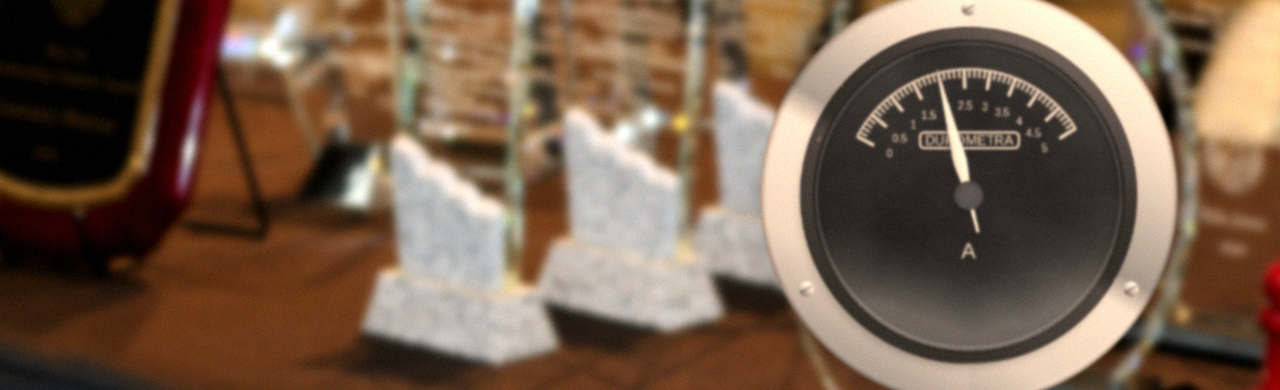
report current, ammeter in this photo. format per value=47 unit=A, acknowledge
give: value=2 unit=A
